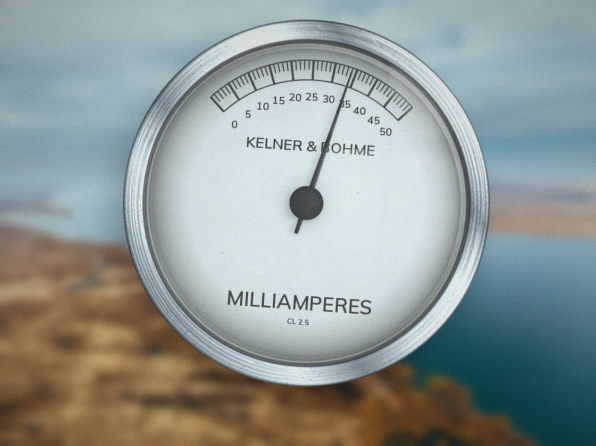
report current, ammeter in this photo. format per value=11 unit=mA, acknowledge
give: value=34 unit=mA
